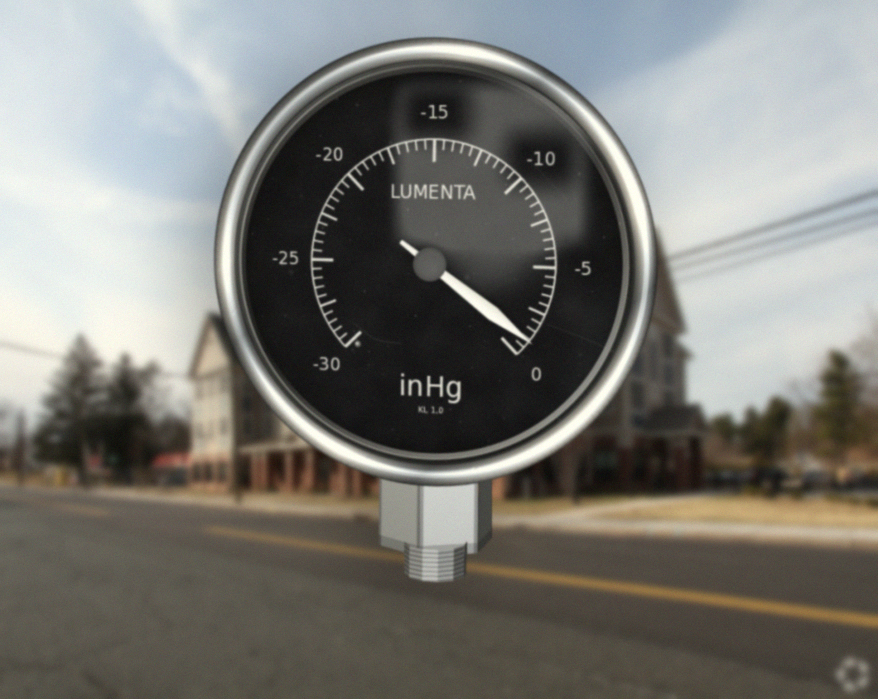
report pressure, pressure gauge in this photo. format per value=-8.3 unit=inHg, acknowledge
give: value=-1 unit=inHg
